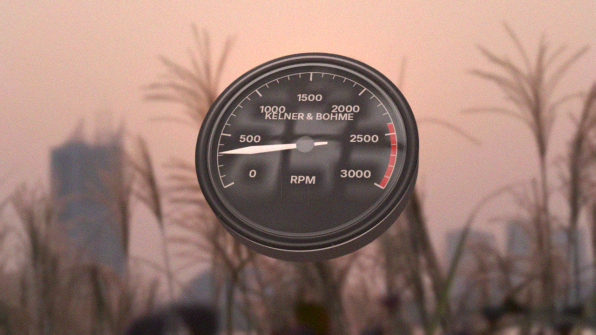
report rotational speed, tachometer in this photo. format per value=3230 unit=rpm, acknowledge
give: value=300 unit=rpm
